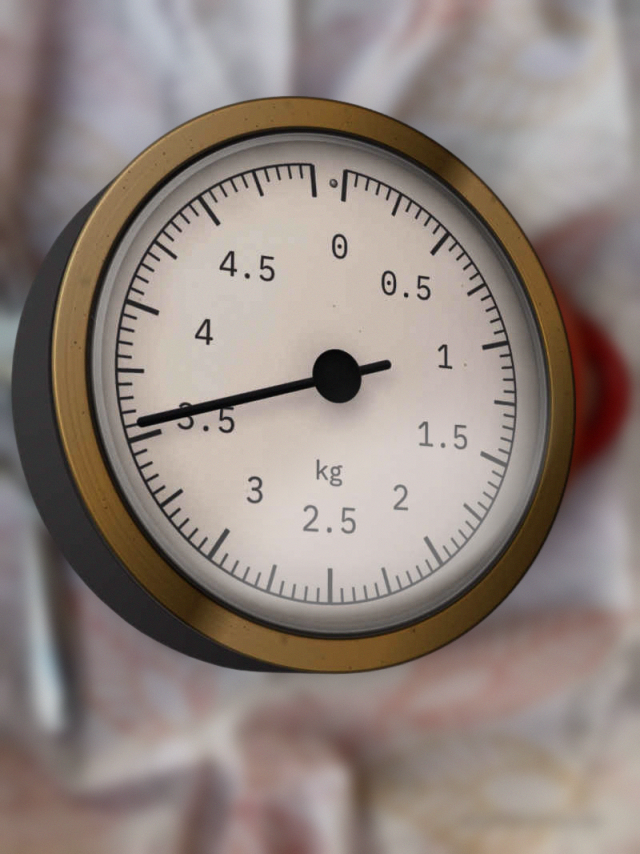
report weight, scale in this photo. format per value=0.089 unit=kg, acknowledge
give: value=3.55 unit=kg
